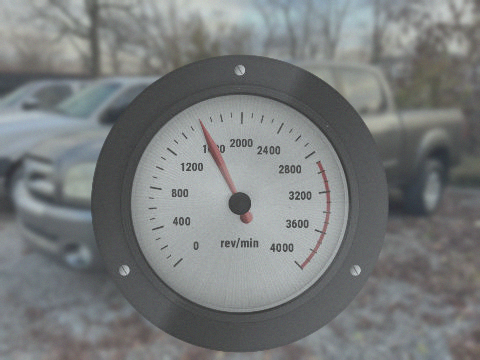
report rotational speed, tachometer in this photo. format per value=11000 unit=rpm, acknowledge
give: value=1600 unit=rpm
